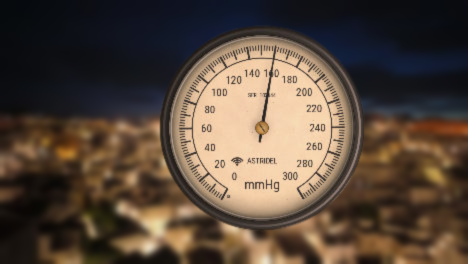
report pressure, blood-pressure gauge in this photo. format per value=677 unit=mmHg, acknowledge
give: value=160 unit=mmHg
